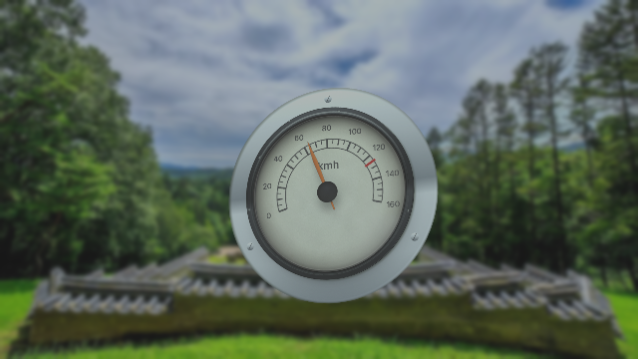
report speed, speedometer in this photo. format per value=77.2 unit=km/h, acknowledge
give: value=65 unit=km/h
